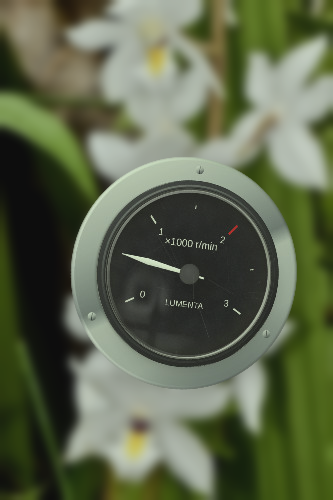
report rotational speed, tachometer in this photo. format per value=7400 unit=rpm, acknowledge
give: value=500 unit=rpm
